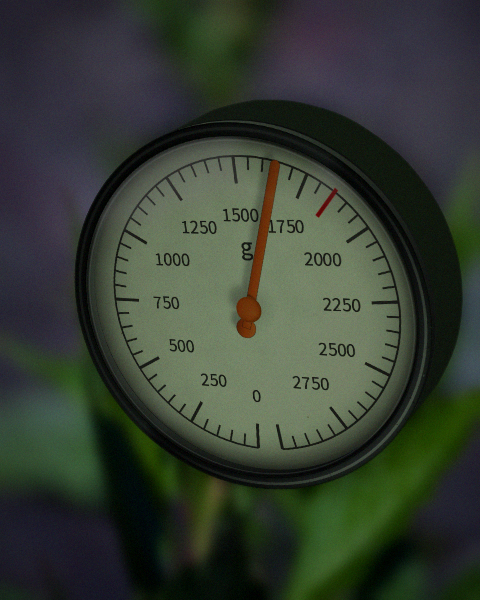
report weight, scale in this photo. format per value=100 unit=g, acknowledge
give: value=1650 unit=g
